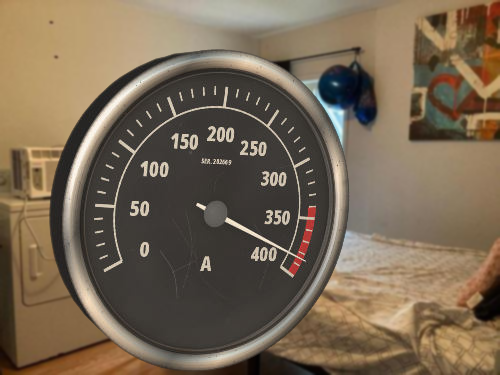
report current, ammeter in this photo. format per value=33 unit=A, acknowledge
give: value=385 unit=A
